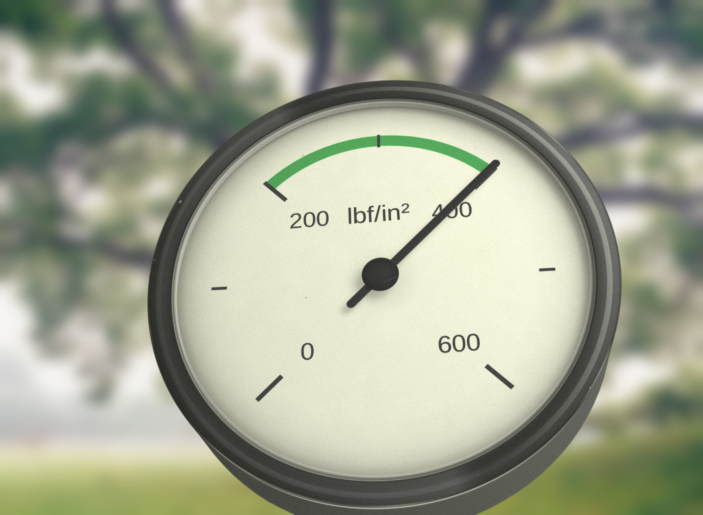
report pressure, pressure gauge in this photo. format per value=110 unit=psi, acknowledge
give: value=400 unit=psi
